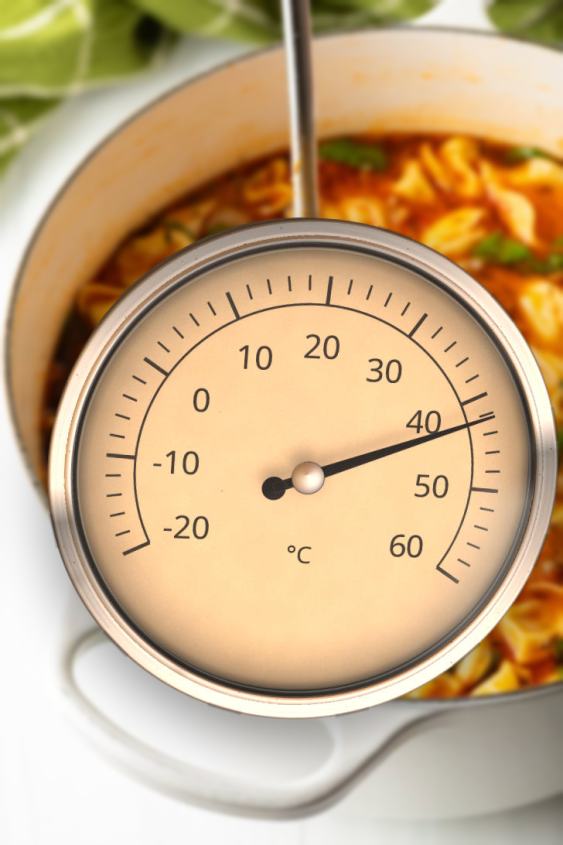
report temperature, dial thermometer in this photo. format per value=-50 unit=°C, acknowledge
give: value=42 unit=°C
